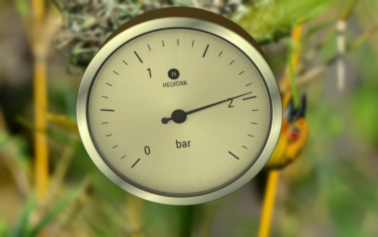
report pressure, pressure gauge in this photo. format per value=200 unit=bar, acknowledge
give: value=1.95 unit=bar
